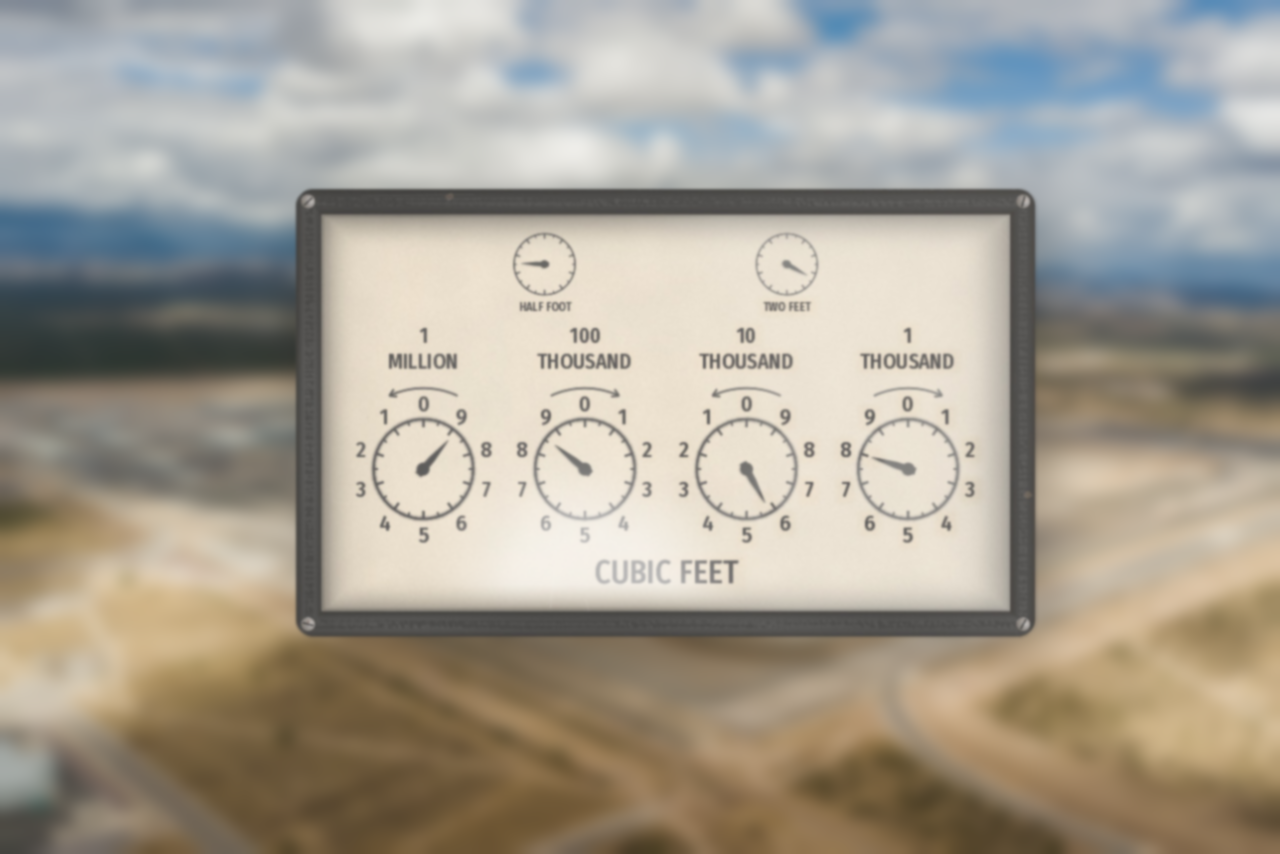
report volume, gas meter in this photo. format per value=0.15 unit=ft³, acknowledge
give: value=885800 unit=ft³
